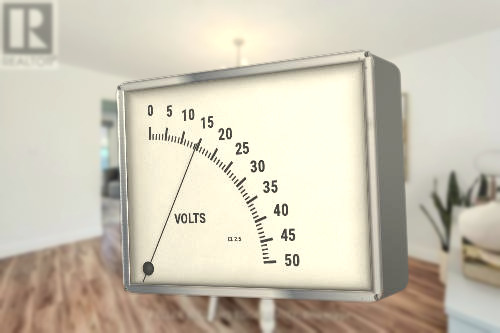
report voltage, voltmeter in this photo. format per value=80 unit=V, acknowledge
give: value=15 unit=V
